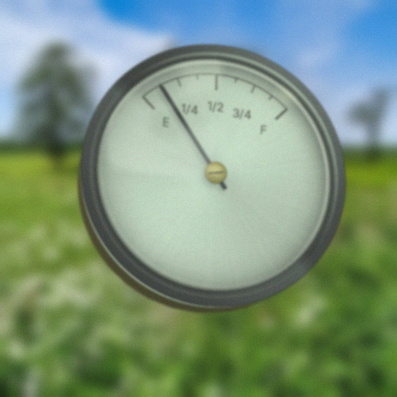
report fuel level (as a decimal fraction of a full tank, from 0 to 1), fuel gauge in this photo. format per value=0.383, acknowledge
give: value=0.125
